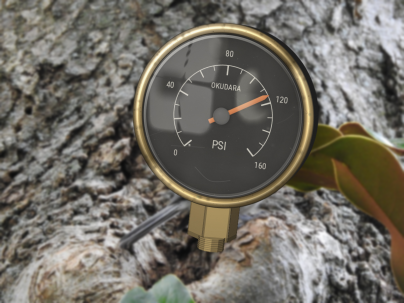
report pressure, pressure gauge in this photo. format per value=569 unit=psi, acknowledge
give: value=115 unit=psi
